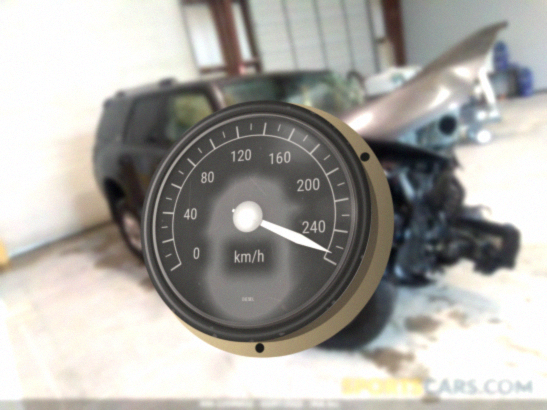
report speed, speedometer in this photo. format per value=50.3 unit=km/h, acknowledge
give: value=255 unit=km/h
